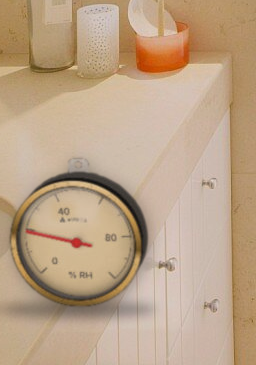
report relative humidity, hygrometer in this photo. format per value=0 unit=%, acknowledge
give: value=20 unit=%
